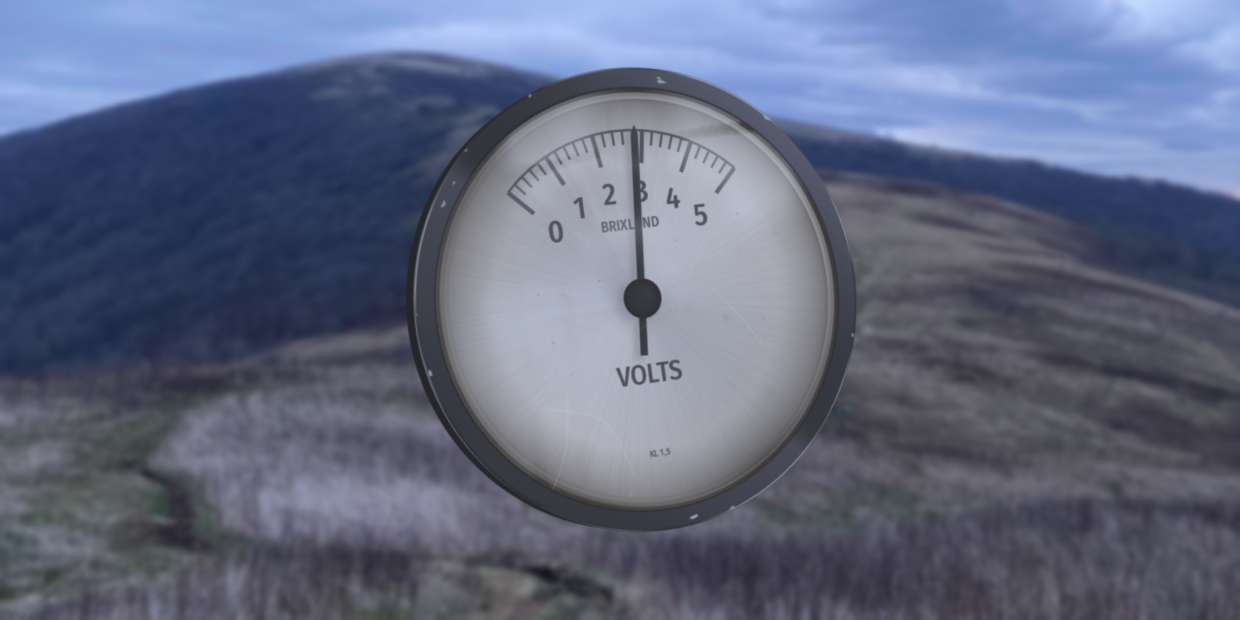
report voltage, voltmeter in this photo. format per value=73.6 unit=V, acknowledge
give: value=2.8 unit=V
